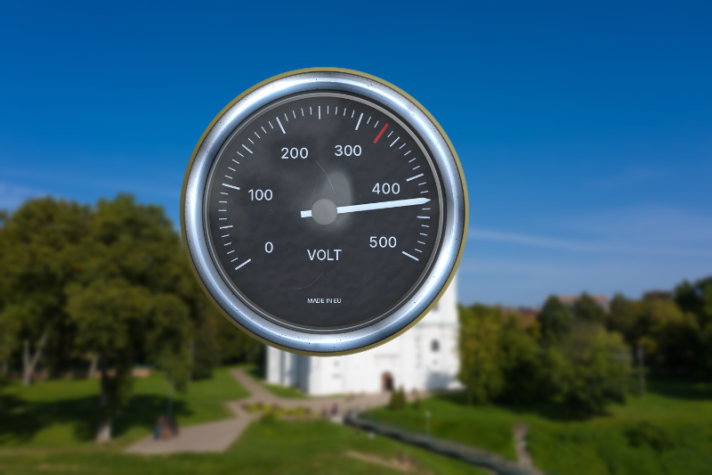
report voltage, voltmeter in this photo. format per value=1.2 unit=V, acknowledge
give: value=430 unit=V
